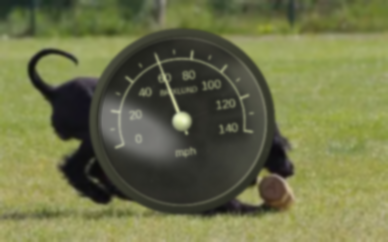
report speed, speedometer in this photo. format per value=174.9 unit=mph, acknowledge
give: value=60 unit=mph
